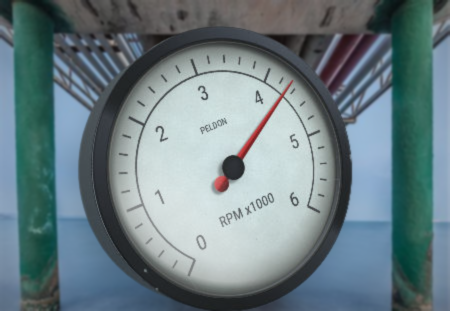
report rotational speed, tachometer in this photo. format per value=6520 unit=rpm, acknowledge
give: value=4300 unit=rpm
